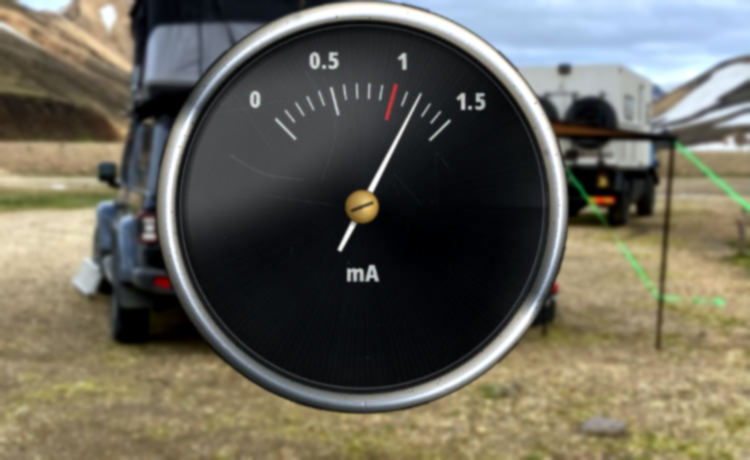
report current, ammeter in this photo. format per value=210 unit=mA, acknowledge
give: value=1.2 unit=mA
